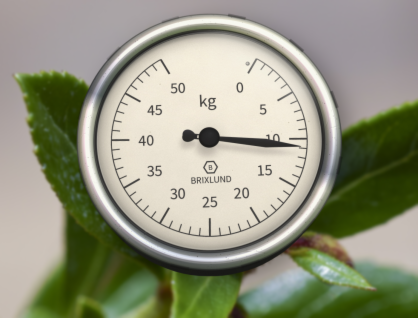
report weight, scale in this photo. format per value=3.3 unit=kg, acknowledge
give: value=11 unit=kg
